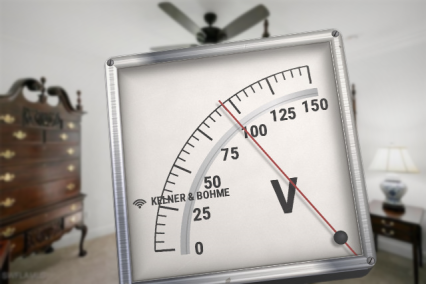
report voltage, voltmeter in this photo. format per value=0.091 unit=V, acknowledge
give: value=95 unit=V
